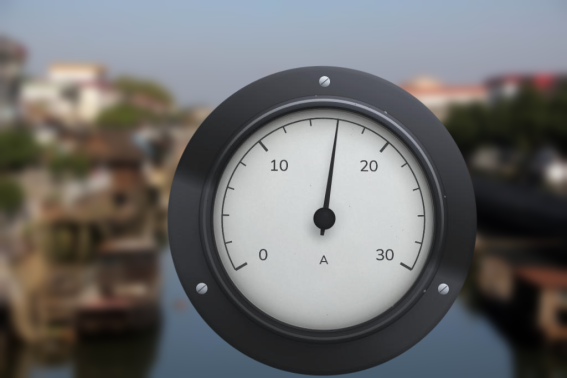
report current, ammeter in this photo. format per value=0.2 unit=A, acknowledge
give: value=16 unit=A
